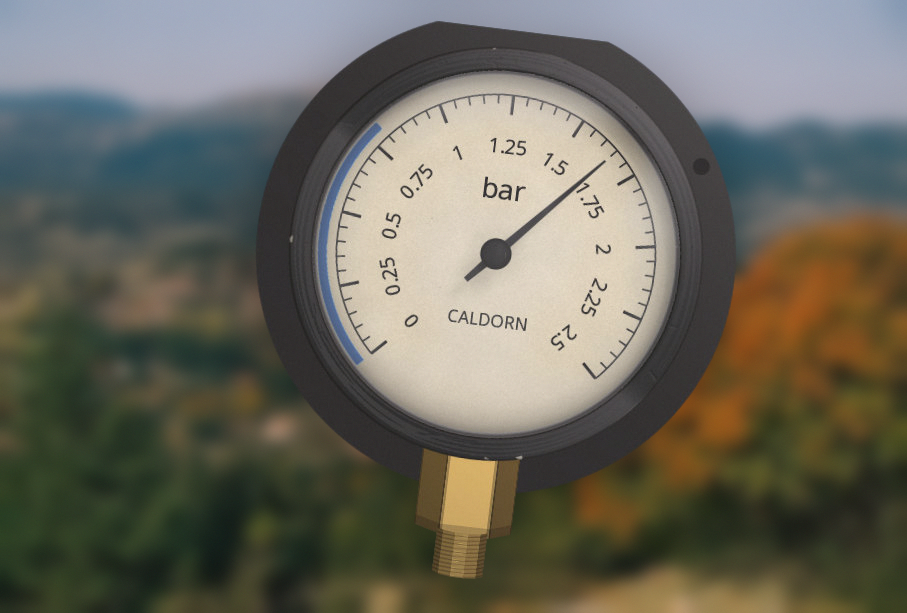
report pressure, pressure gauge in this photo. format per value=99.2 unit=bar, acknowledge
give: value=1.65 unit=bar
